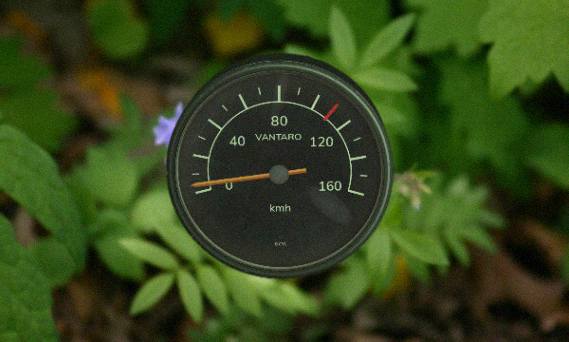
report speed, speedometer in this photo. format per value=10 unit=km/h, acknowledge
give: value=5 unit=km/h
